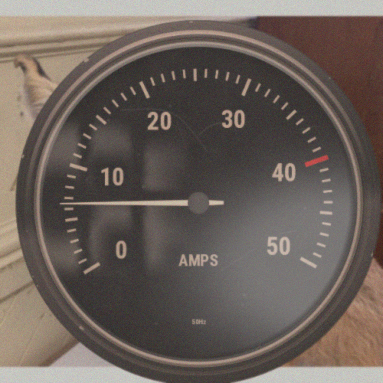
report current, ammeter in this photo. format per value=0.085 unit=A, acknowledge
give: value=6.5 unit=A
